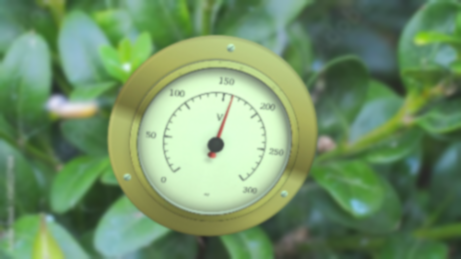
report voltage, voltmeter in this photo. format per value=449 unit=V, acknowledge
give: value=160 unit=V
